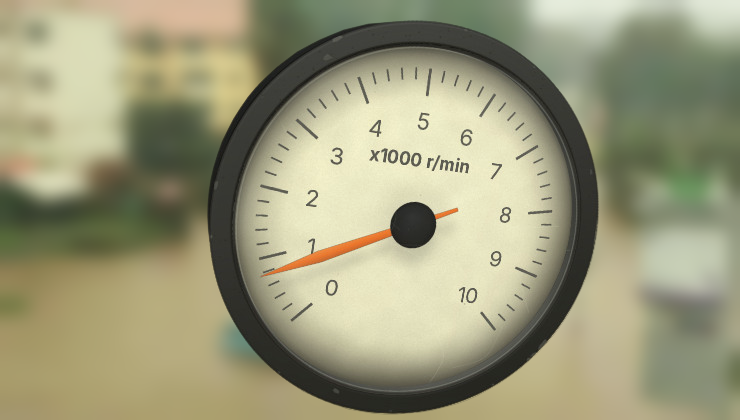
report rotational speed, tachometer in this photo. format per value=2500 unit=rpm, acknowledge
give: value=800 unit=rpm
